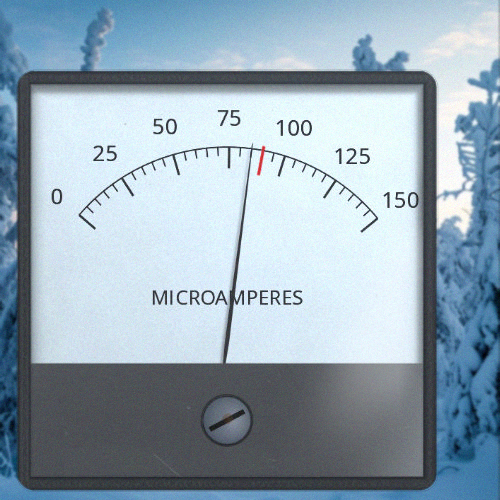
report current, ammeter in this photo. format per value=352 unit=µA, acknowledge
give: value=85 unit=µA
